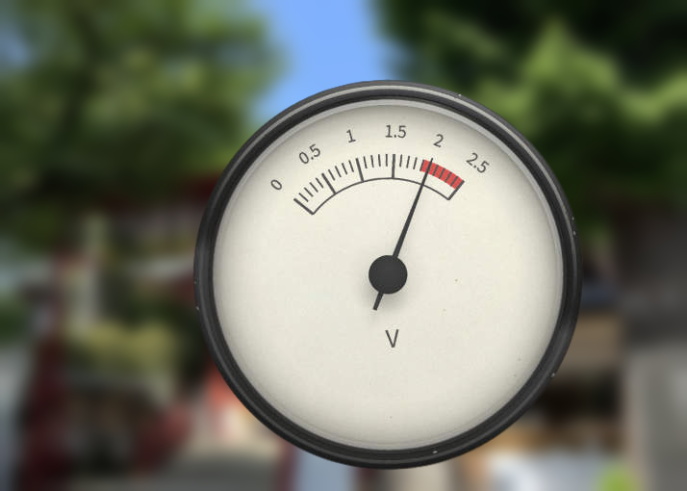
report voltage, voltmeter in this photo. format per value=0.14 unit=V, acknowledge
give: value=2 unit=V
